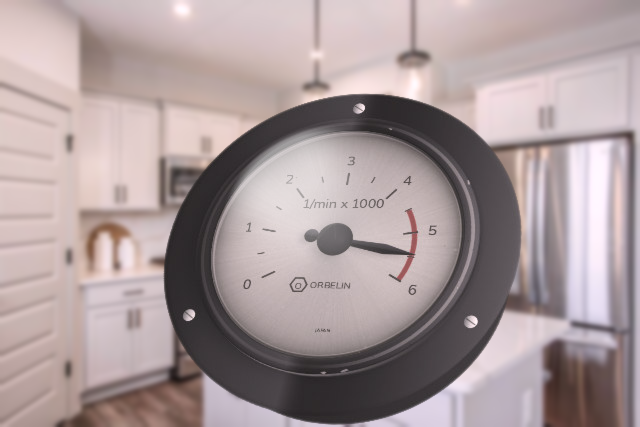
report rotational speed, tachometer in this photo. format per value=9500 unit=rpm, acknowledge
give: value=5500 unit=rpm
